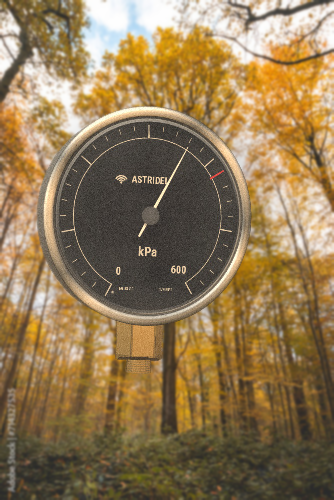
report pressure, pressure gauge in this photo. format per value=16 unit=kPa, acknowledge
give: value=360 unit=kPa
